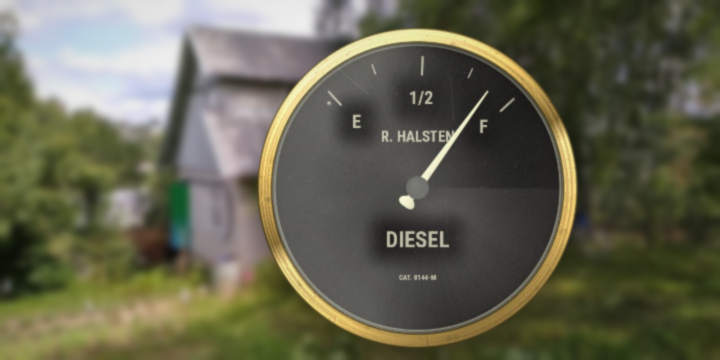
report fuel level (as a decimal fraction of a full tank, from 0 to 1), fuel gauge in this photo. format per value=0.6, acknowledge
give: value=0.875
